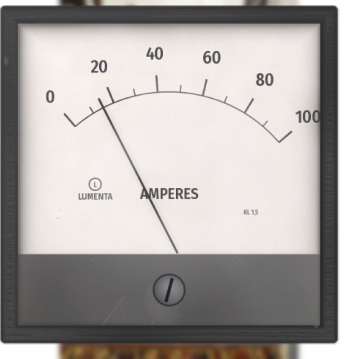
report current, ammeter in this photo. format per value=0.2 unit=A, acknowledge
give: value=15 unit=A
